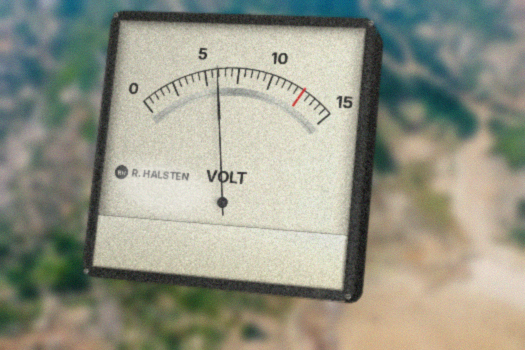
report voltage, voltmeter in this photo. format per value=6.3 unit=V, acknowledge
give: value=6 unit=V
